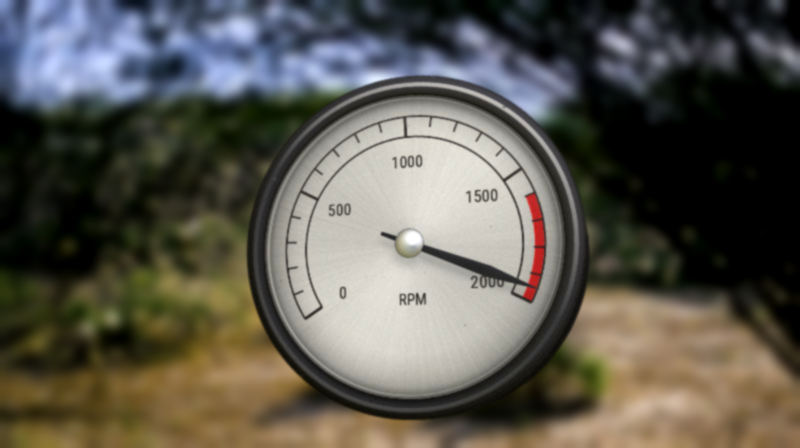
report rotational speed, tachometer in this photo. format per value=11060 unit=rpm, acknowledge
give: value=1950 unit=rpm
